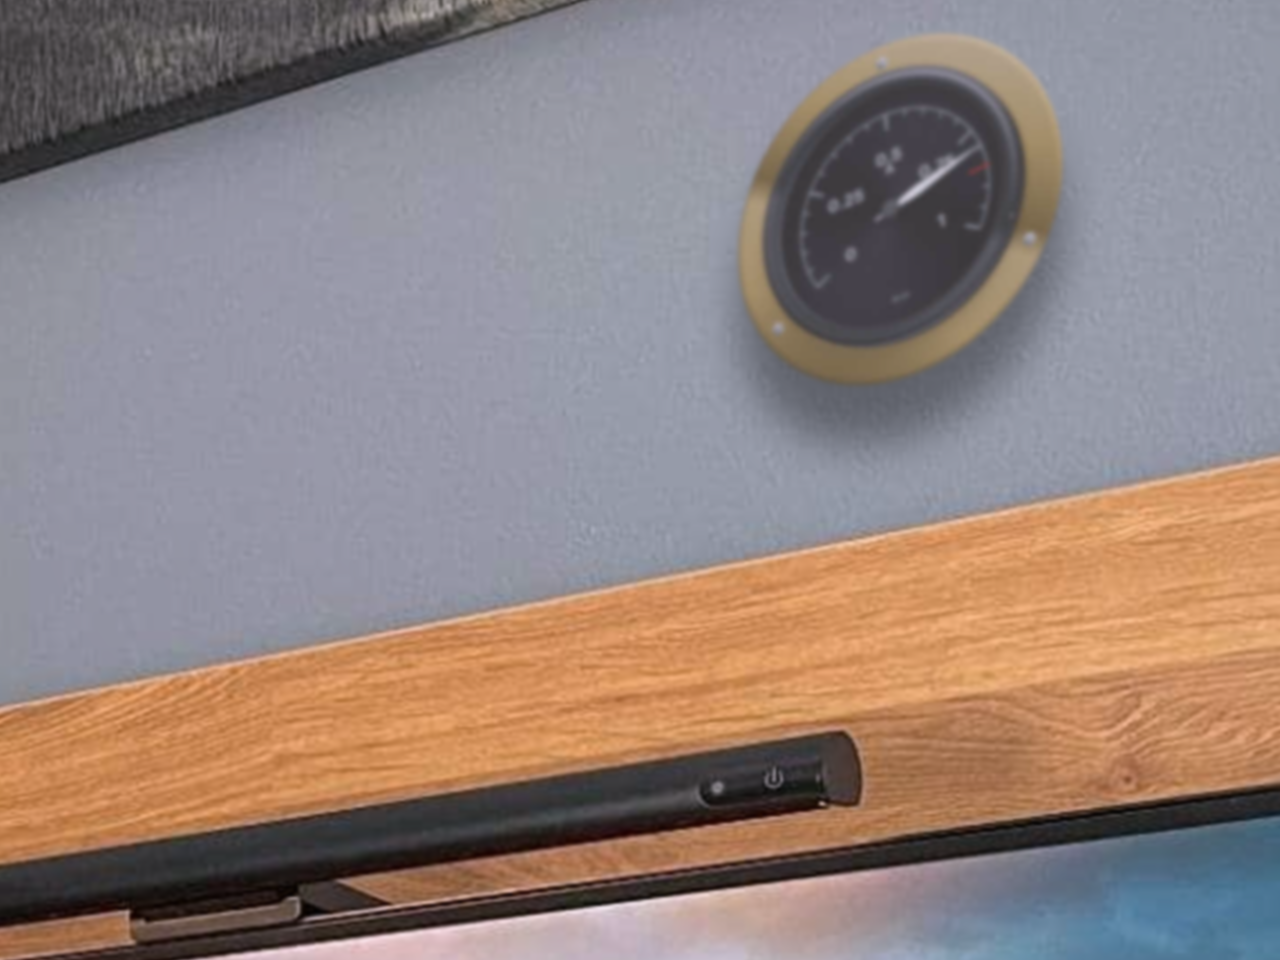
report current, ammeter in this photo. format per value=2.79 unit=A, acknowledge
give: value=0.8 unit=A
